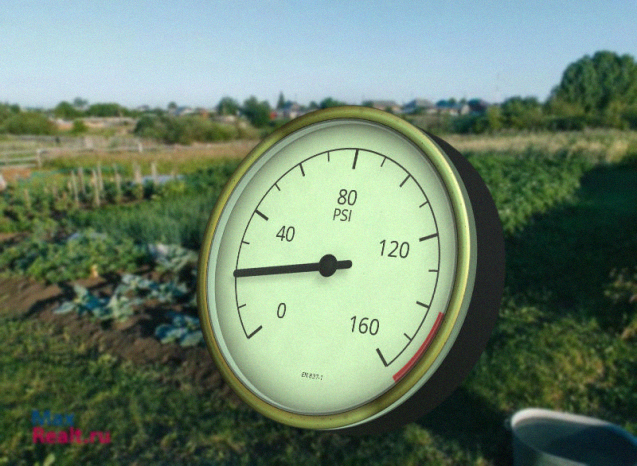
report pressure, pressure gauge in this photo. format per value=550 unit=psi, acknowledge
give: value=20 unit=psi
